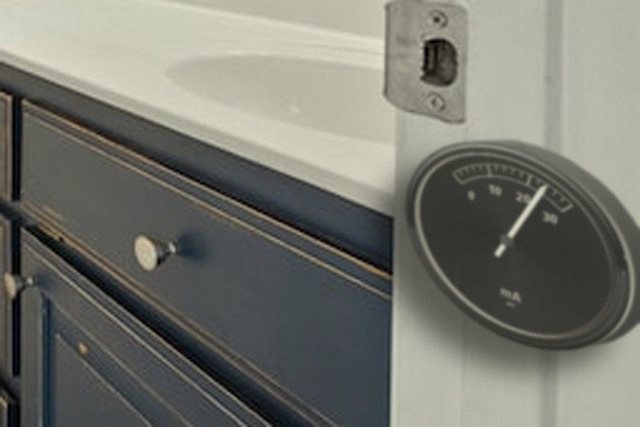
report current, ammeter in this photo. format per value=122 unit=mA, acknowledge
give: value=24 unit=mA
